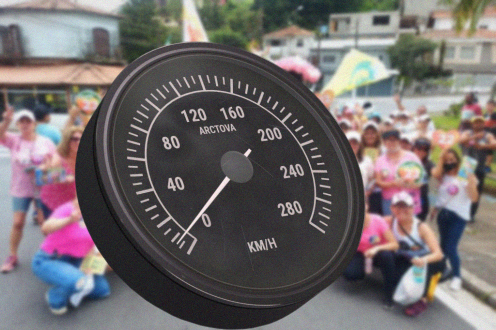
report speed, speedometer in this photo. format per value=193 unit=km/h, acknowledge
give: value=7.5 unit=km/h
